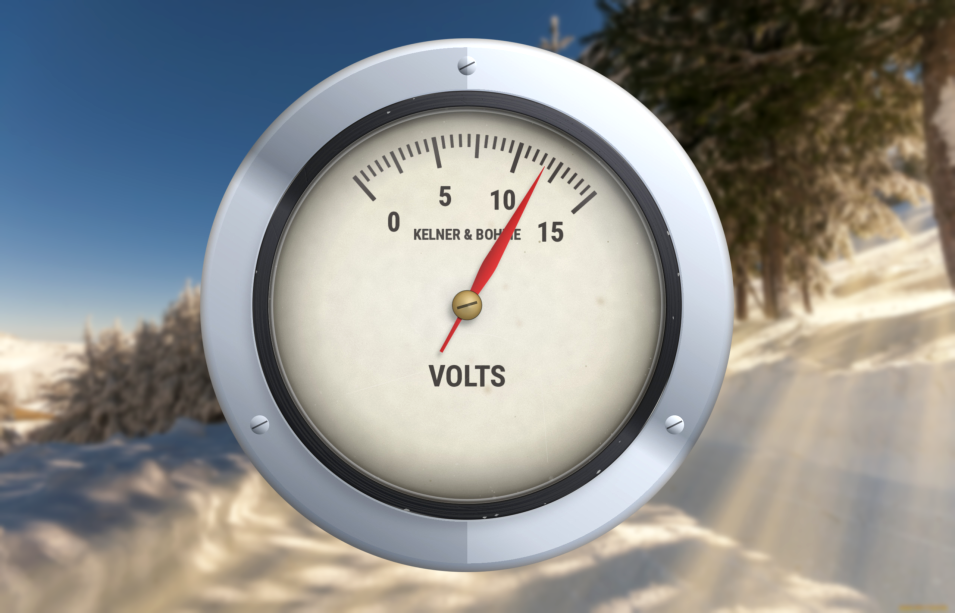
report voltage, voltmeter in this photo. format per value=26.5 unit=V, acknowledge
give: value=11.75 unit=V
